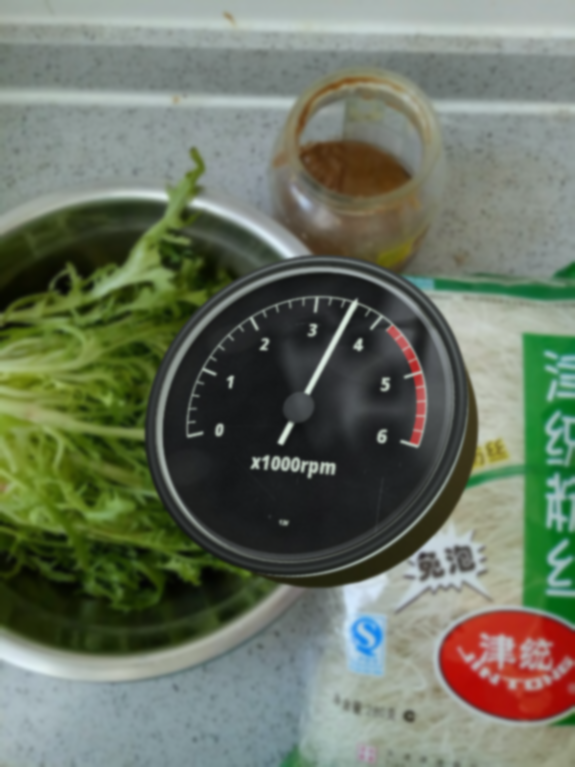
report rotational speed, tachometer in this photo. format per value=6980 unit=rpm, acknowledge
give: value=3600 unit=rpm
